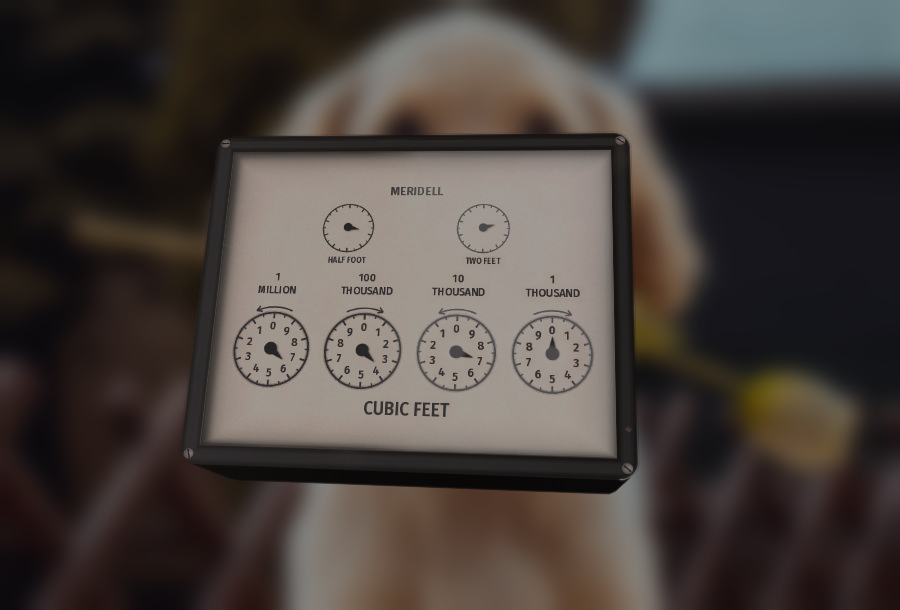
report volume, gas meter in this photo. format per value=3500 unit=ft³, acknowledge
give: value=637000 unit=ft³
